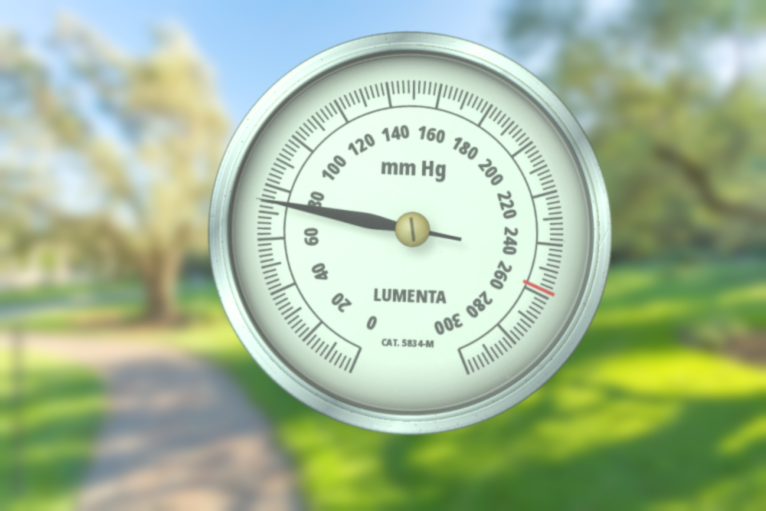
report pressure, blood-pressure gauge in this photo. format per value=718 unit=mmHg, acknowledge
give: value=74 unit=mmHg
